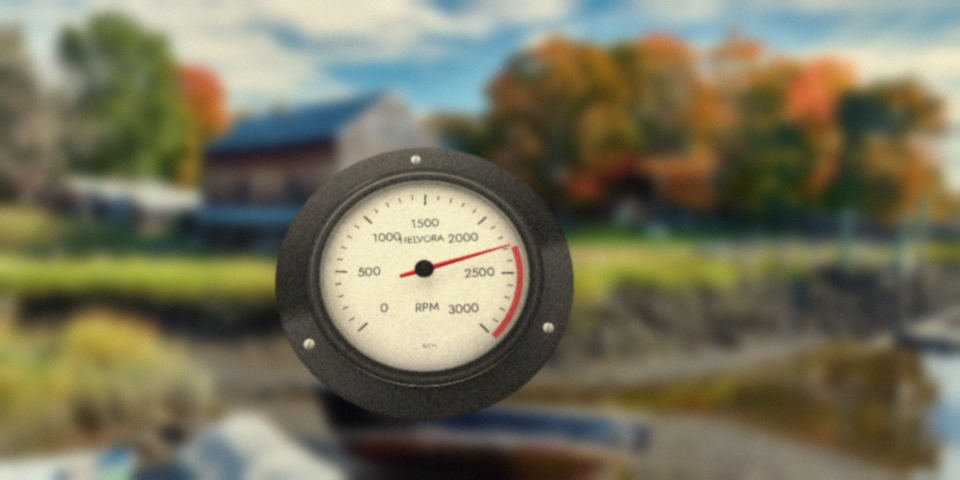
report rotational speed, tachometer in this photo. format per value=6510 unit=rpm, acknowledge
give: value=2300 unit=rpm
